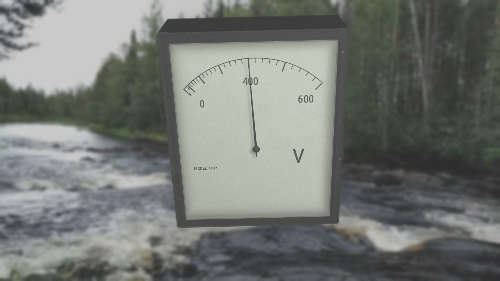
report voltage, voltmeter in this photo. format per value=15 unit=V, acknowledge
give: value=400 unit=V
